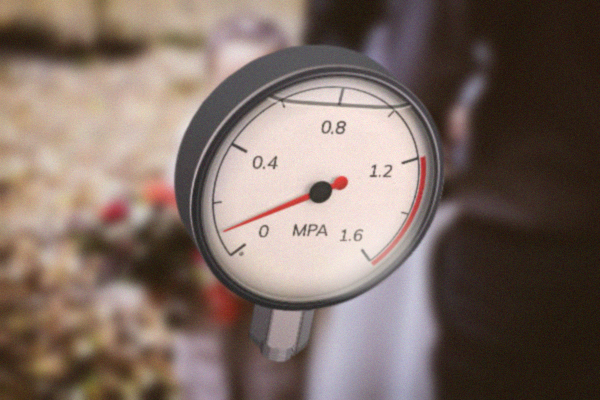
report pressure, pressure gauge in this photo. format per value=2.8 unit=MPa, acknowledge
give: value=0.1 unit=MPa
